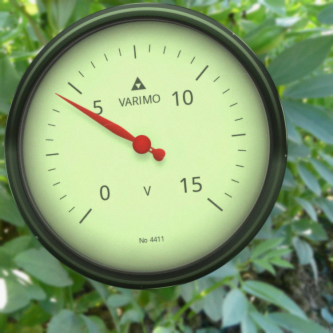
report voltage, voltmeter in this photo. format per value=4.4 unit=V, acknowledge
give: value=4.5 unit=V
